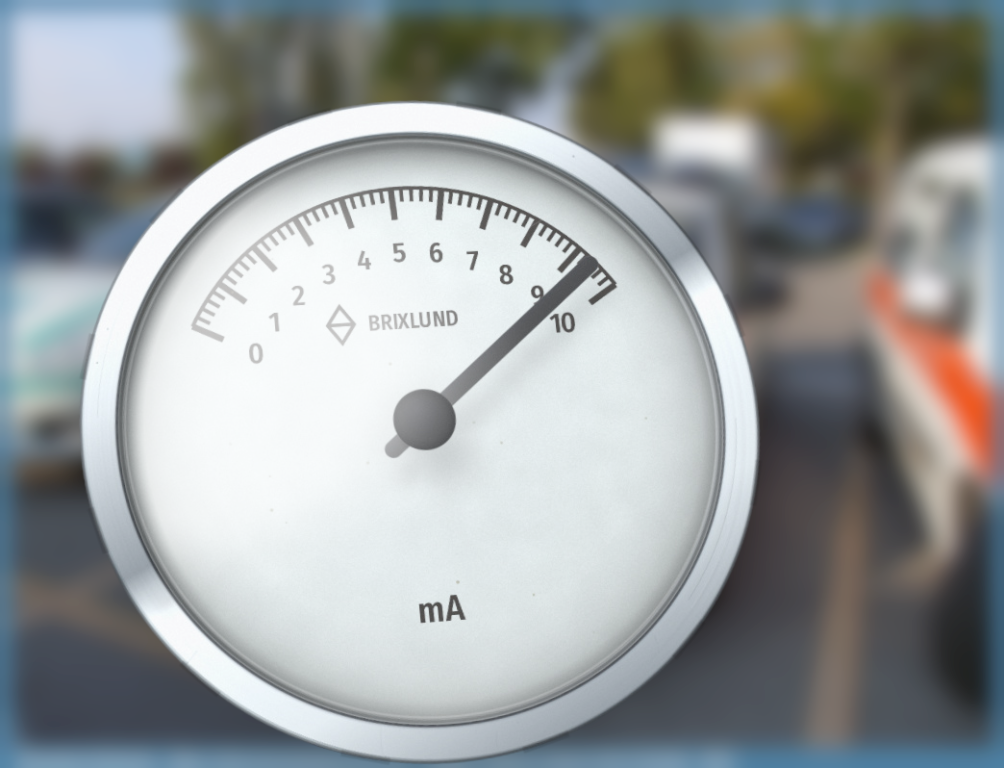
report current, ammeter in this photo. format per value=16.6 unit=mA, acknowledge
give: value=9.4 unit=mA
